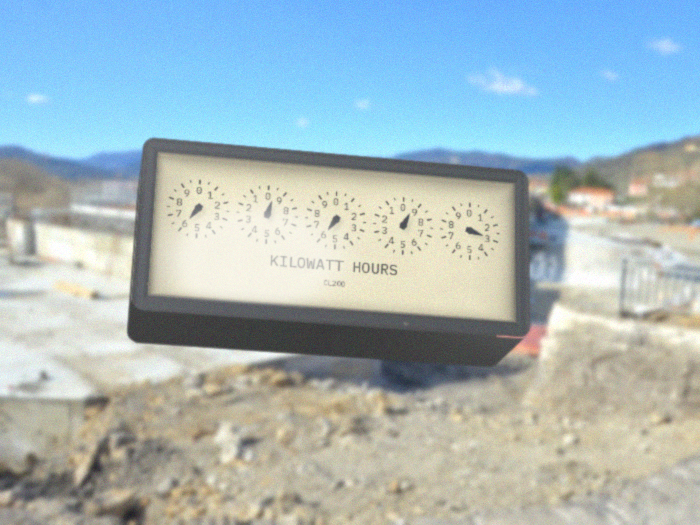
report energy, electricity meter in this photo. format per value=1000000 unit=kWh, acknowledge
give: value=59593 unit=kWh
